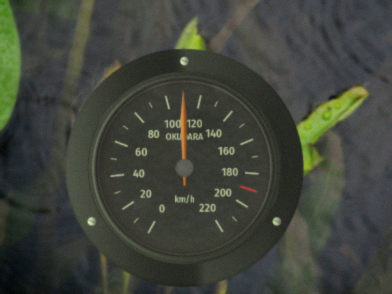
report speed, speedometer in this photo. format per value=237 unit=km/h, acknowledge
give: value=110 unit=km/h
